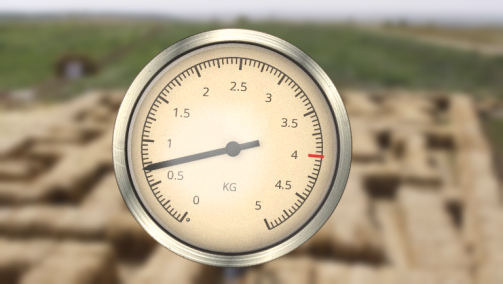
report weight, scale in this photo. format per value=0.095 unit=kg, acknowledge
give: value=0.7 unit=kg
